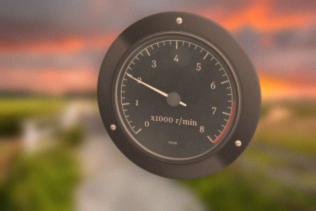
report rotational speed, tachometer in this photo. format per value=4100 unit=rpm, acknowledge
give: value=2000 unit=rpm
